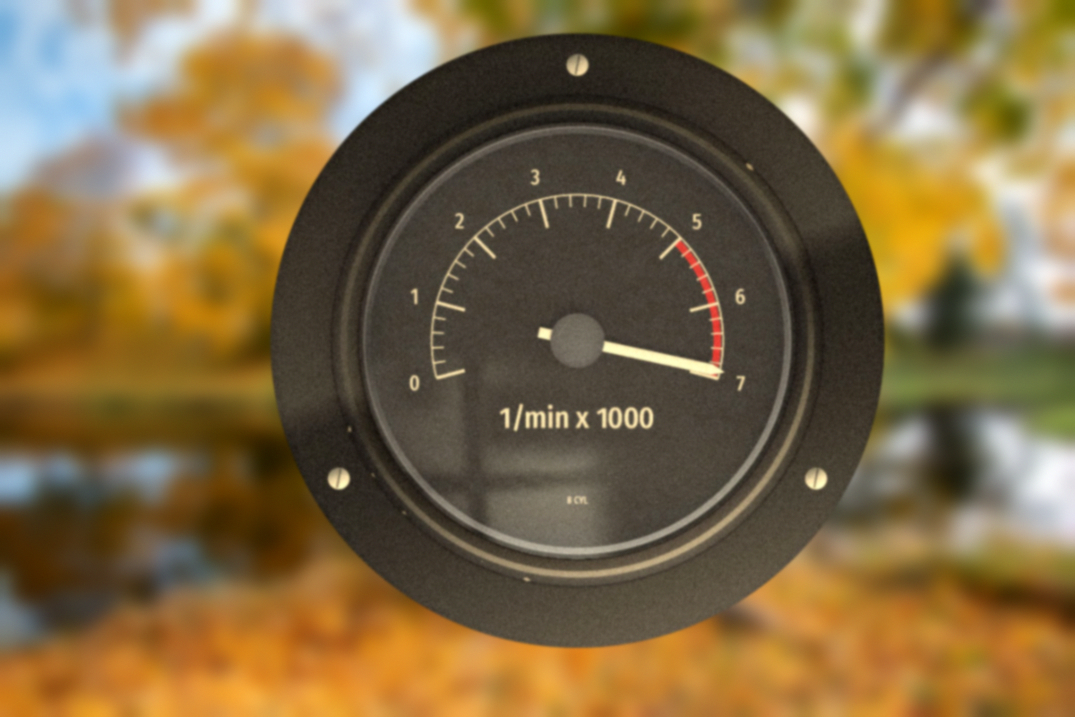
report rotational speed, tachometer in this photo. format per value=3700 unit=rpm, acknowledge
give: value=6900 unit=rpm
